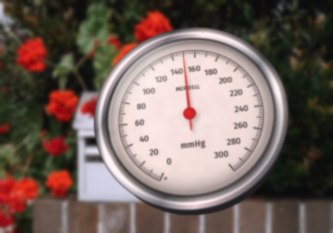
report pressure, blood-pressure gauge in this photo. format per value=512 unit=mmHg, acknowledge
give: value=150 unit=mmHg
